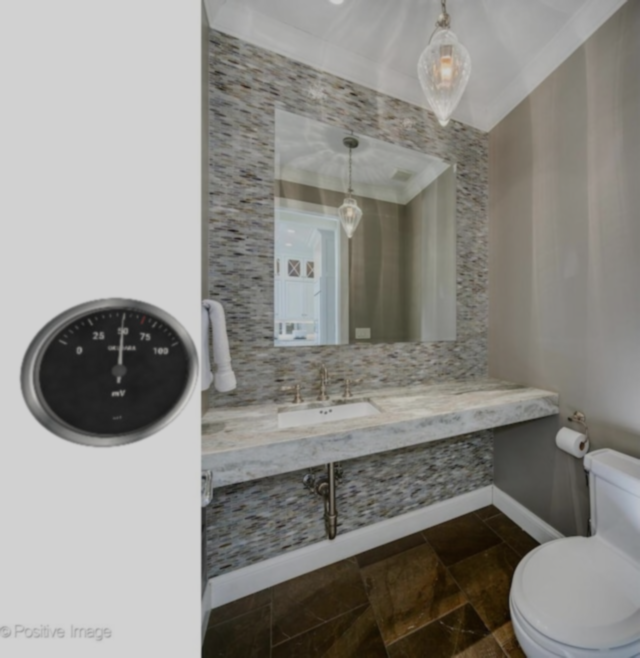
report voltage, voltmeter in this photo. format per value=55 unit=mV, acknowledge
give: value=50 unit=mV
